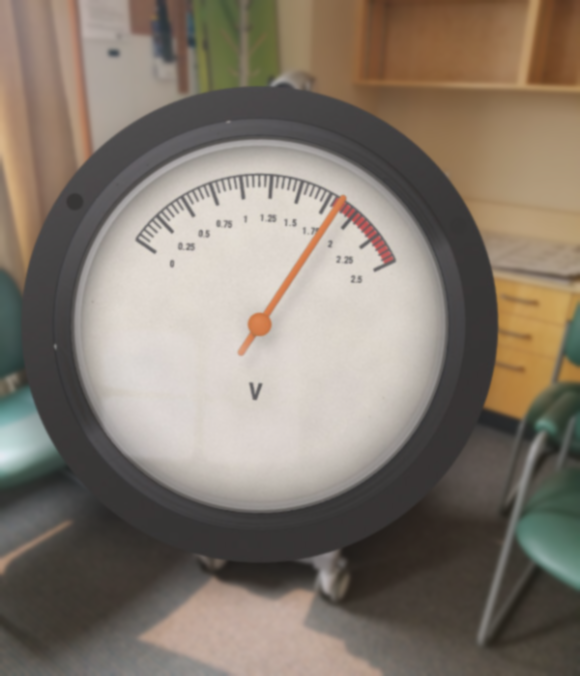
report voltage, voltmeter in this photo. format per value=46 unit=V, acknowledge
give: value=1.85 unit=V
